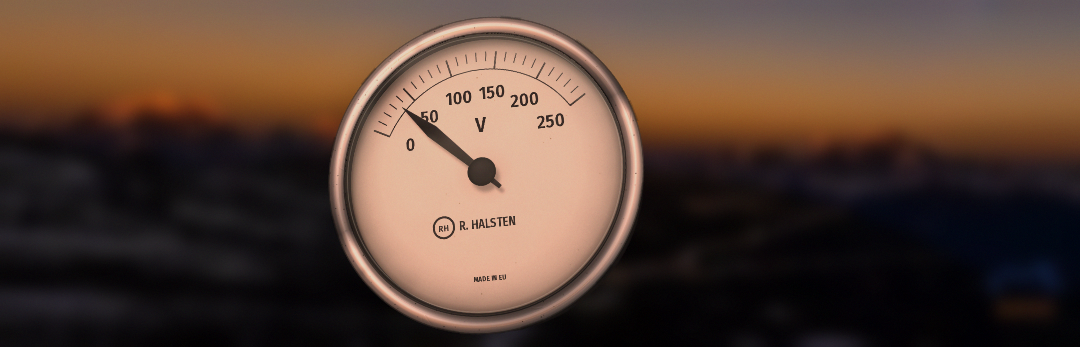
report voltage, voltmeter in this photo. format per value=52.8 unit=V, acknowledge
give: value=35 unit=V
